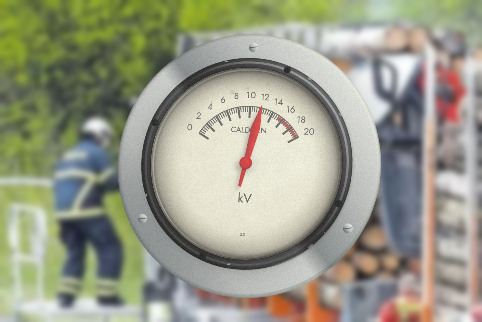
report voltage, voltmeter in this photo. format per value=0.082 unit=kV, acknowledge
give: value=12 unit=kV
